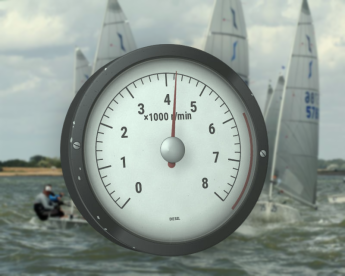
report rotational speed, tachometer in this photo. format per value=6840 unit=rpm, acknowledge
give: value=4200 unit=rpm
